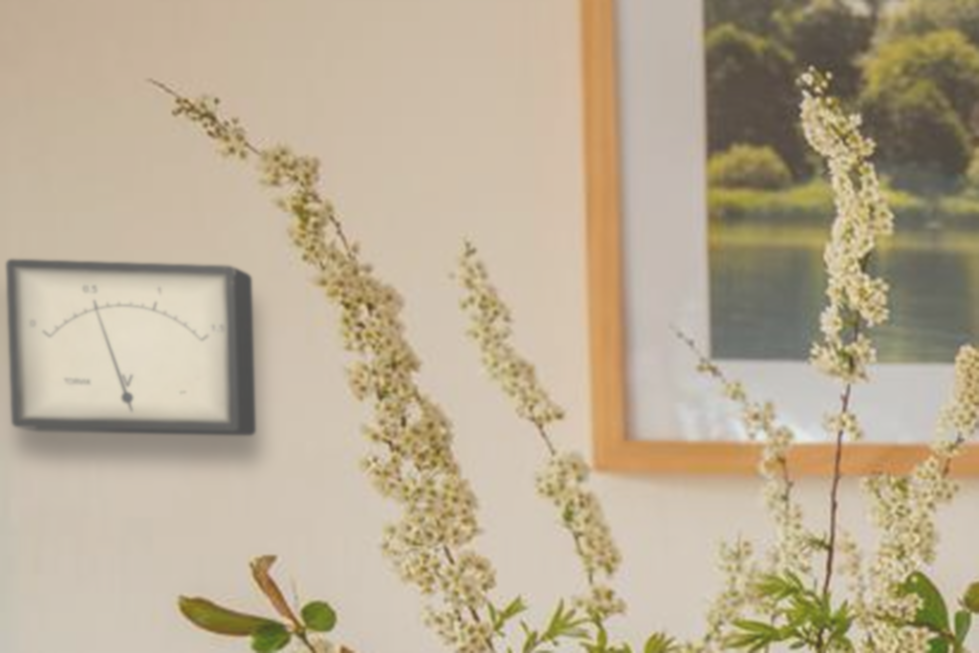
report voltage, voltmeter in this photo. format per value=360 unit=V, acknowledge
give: value=0.5 unit=V
